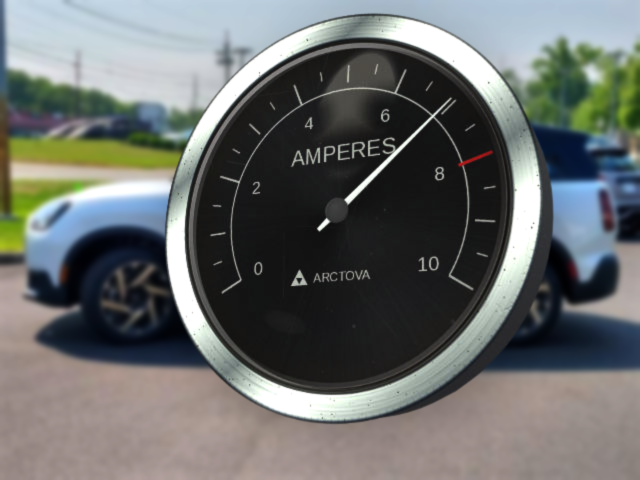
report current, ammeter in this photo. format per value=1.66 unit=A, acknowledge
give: value=7 unit=A
